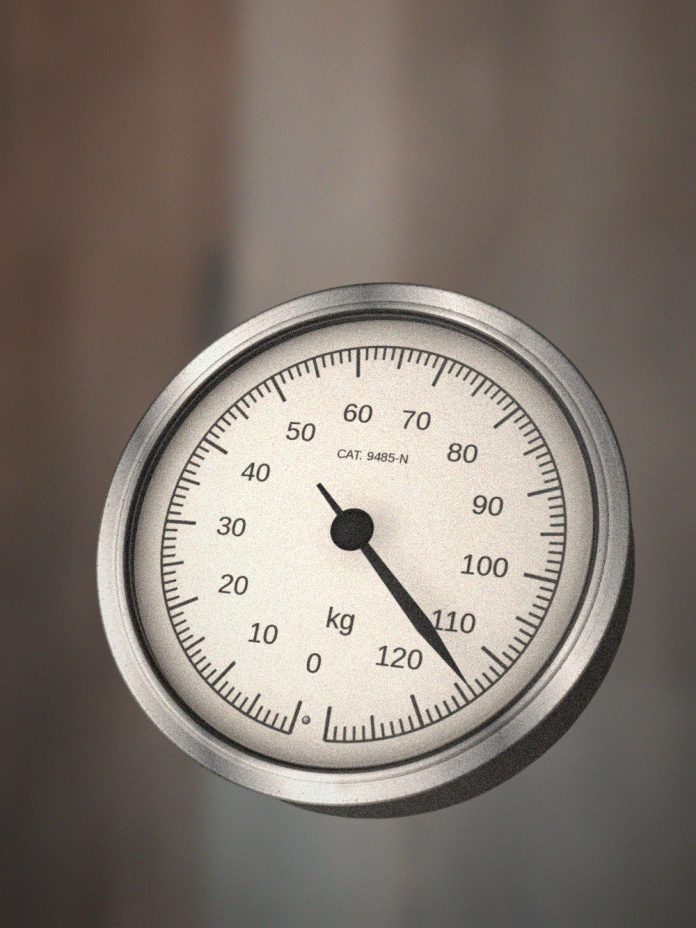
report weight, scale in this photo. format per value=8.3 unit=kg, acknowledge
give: value=114 unit=kg
